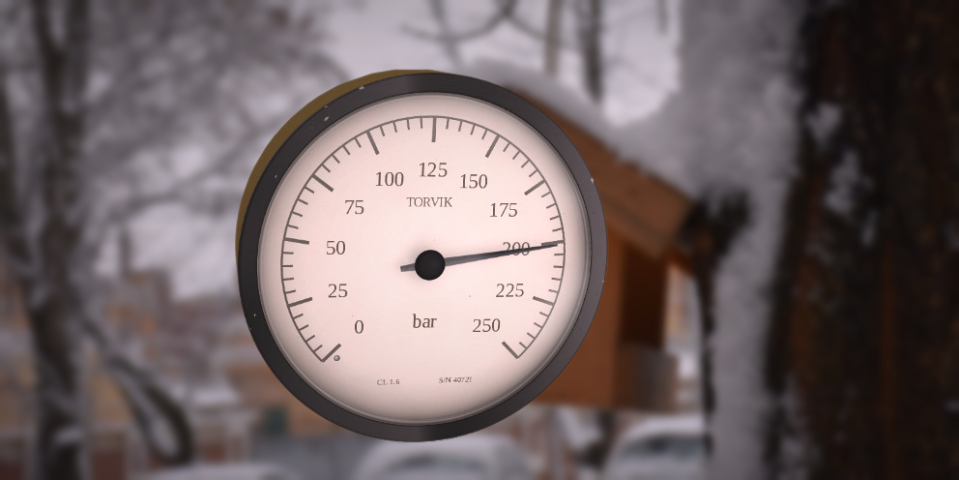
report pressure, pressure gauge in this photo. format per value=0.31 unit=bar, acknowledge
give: value=200 unit=bar
